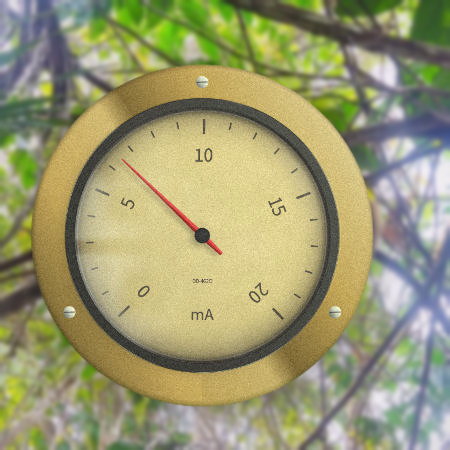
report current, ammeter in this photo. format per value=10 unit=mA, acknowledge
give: value=6.5 unit=mA
